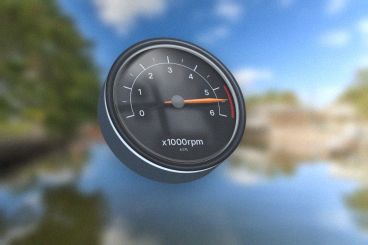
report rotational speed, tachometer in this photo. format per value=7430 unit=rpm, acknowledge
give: value=5500 unit=rpm
